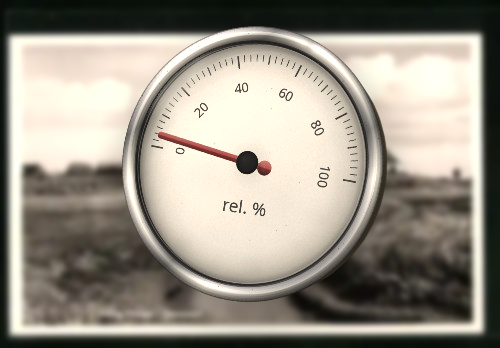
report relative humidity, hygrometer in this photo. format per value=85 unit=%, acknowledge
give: value=4 unit=%
